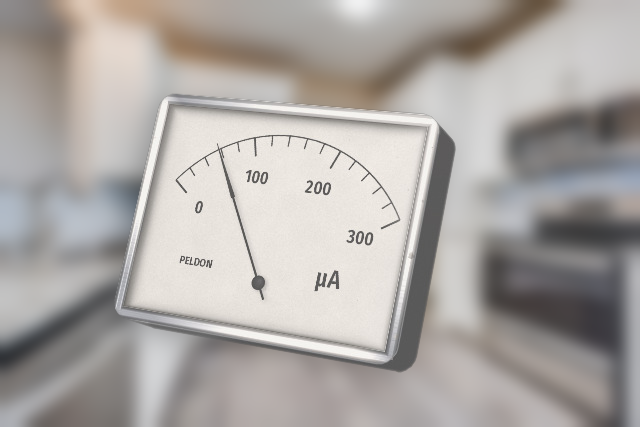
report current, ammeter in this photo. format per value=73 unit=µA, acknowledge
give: value=60 unit=µA
